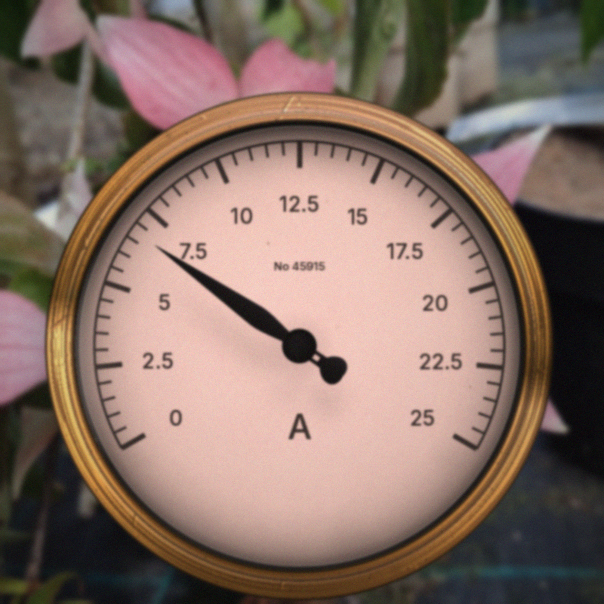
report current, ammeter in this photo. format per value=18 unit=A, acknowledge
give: value=6.75 unit=A
